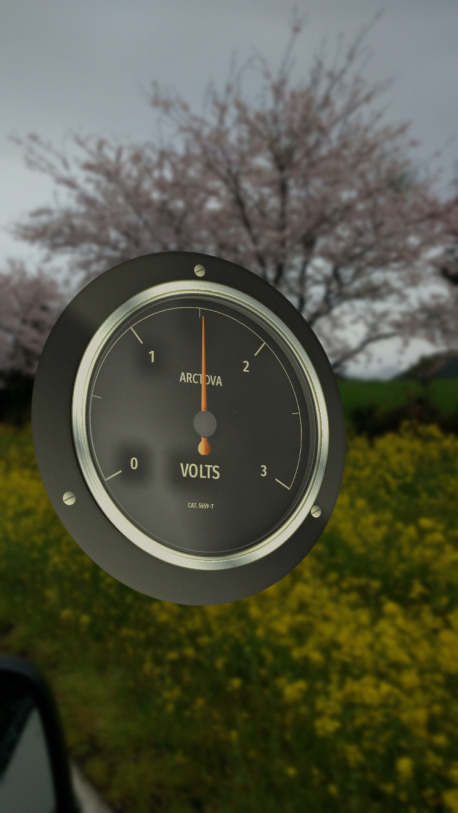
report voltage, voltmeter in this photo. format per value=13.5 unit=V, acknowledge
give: value=1.5 unit=V
